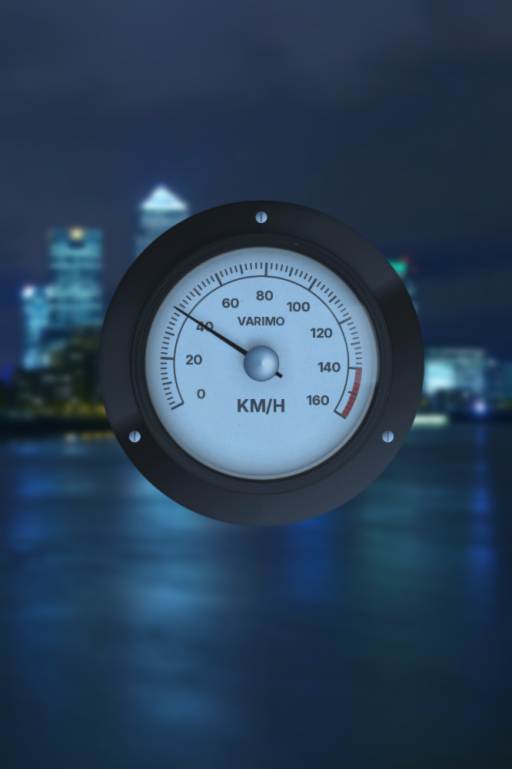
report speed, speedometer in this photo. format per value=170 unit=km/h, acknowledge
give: value=40 unit=km/h
